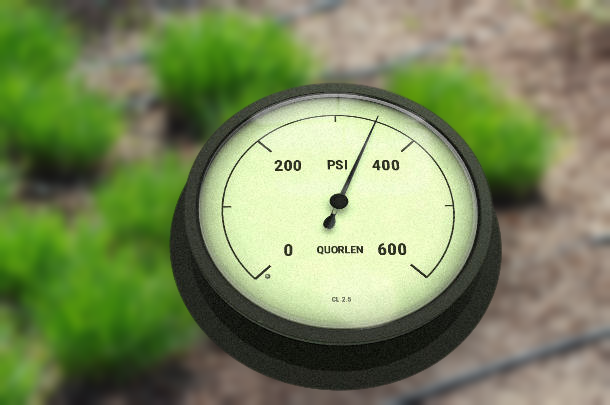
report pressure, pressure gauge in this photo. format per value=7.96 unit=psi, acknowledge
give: value=350 unit=psi
